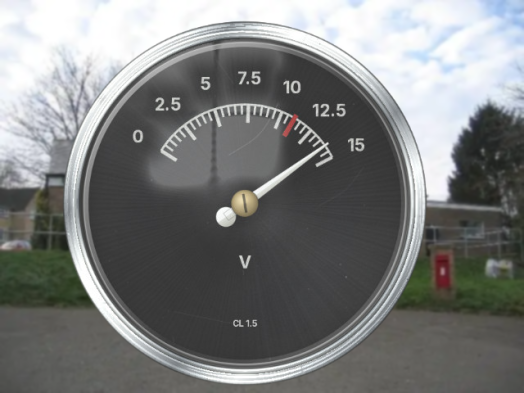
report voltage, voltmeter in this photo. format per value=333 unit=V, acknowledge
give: value=14 unit=V
